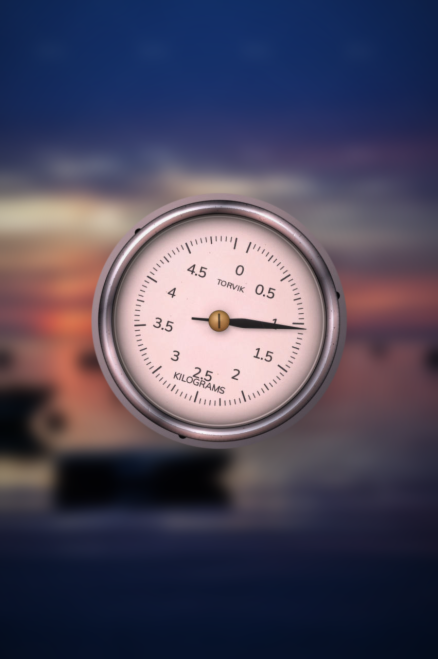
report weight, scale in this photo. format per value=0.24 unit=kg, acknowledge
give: value=1.05 unit=kg
